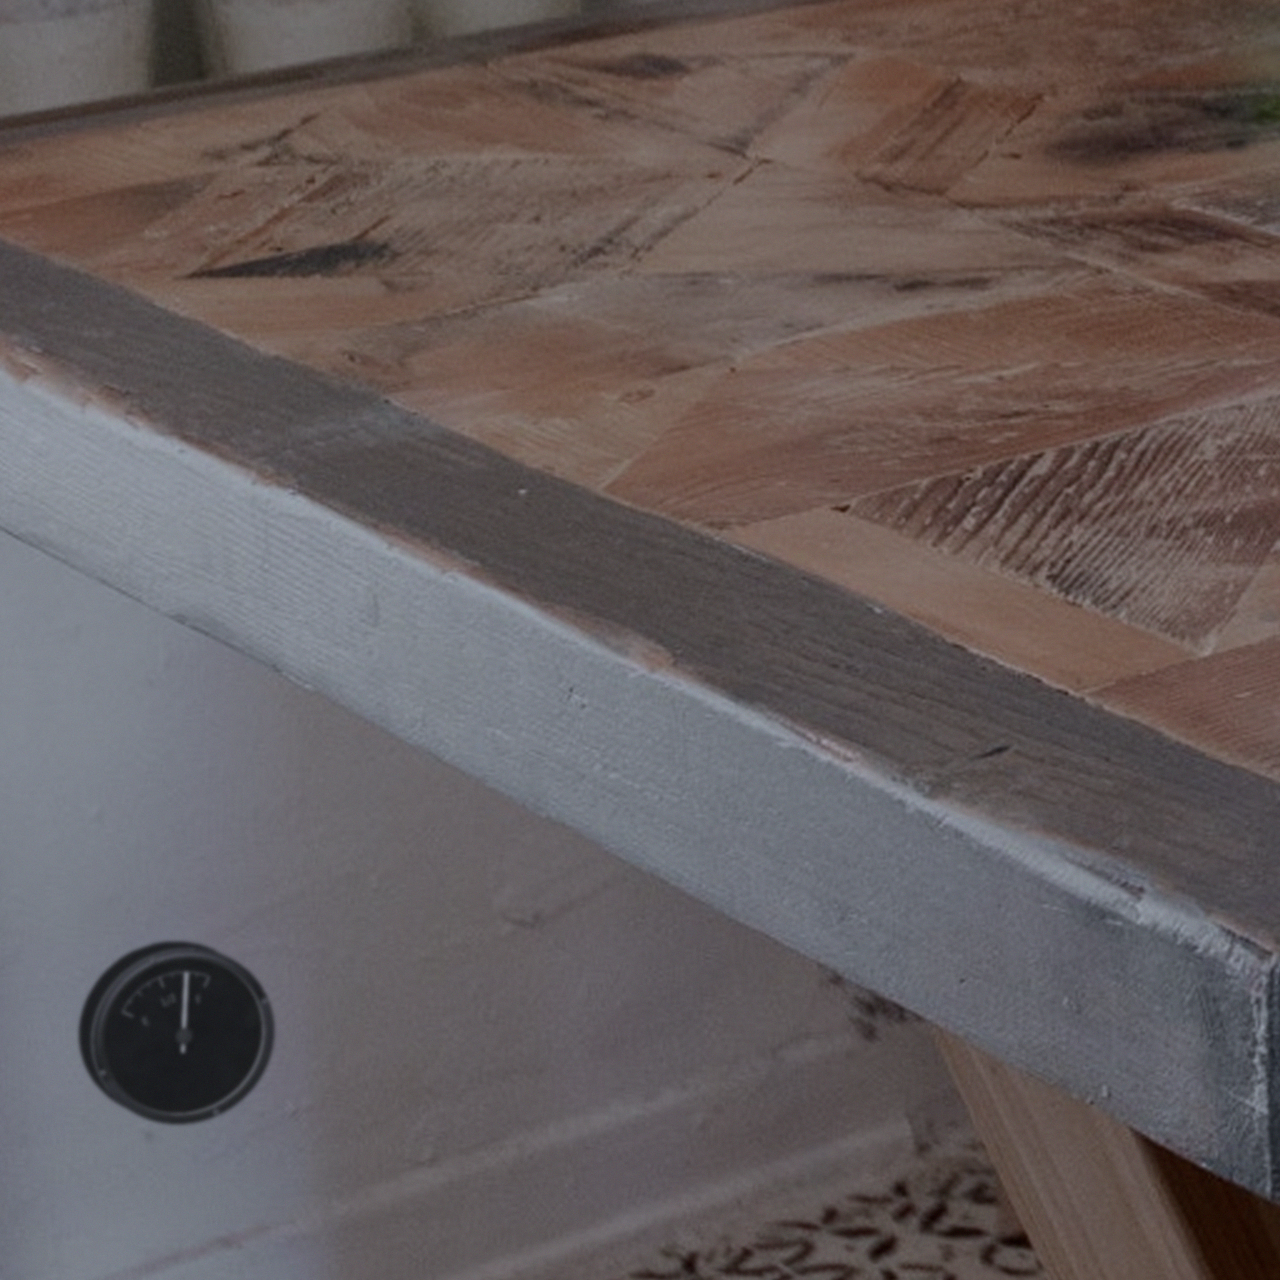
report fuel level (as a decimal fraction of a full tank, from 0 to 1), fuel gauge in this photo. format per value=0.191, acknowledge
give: value=0.75
